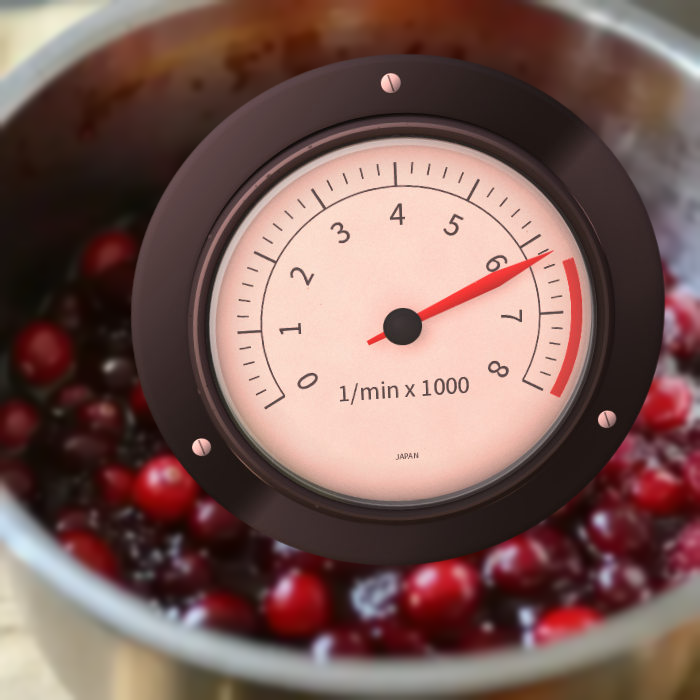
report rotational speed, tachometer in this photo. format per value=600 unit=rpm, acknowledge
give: value=6200 unit=rpm
